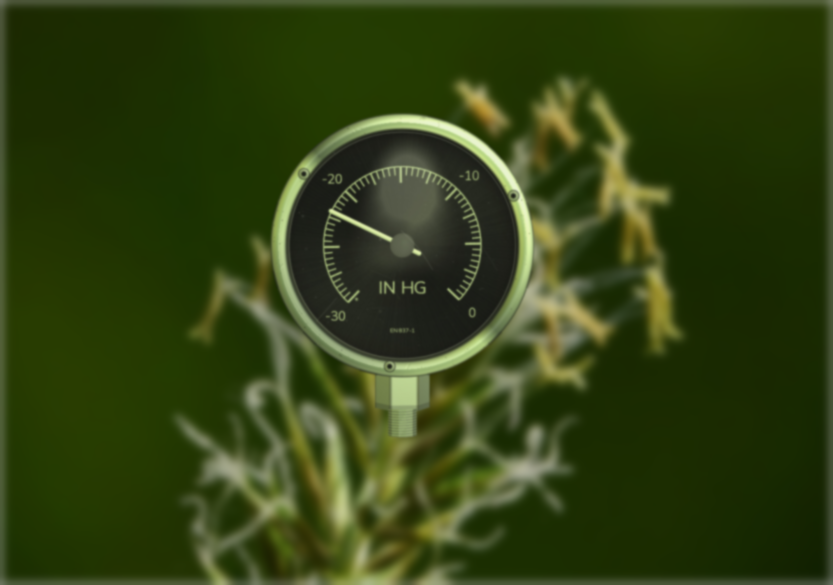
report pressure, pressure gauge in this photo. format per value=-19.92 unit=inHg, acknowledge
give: value=-22 unit=inHg
